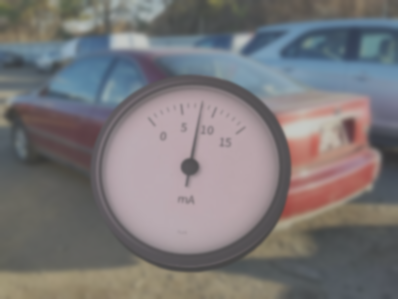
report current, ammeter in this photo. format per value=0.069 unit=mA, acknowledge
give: value=8 unit=mA
